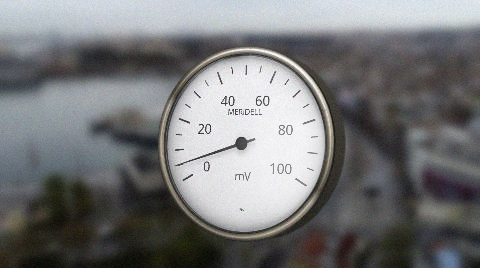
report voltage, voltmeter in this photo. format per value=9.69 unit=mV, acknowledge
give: value=5 unit=mV
